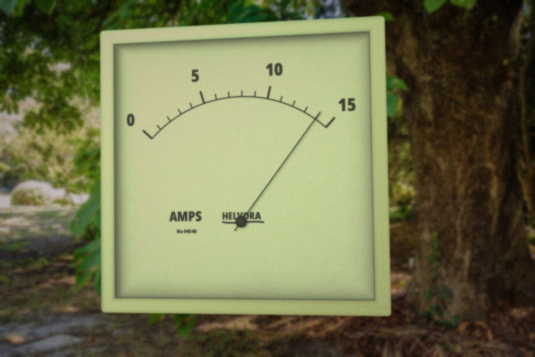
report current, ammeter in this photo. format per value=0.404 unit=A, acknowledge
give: value=14 unit=A
